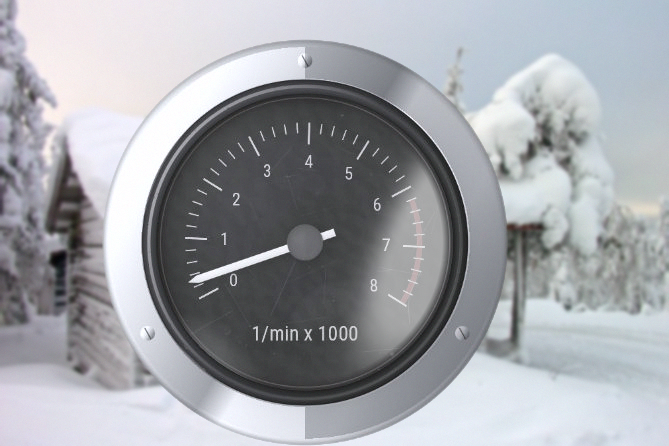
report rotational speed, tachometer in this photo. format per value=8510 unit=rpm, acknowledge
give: value=300 unit=rpm
